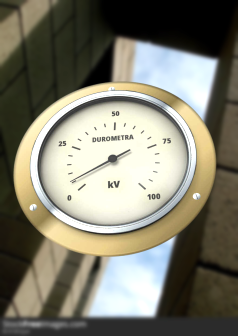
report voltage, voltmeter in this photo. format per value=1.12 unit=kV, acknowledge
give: value=5 unit=kV
